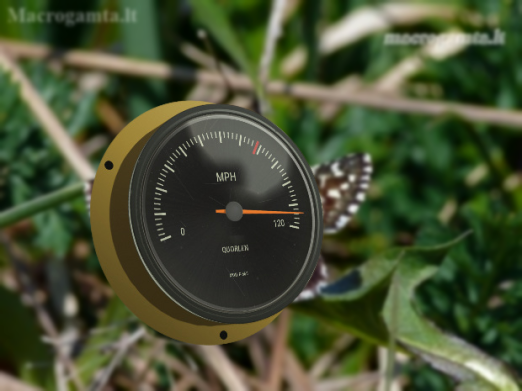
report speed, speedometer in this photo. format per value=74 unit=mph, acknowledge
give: value=114 unit=mph
